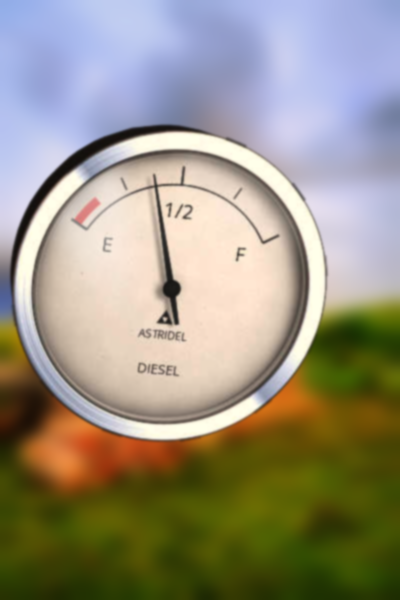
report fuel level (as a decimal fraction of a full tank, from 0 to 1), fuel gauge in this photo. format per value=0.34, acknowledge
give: value=0.375
